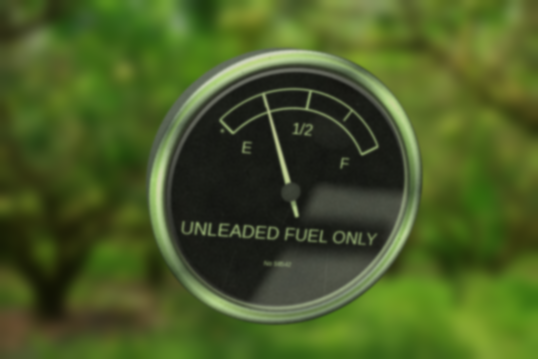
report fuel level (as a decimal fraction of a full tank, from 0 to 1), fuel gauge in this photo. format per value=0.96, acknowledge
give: value=0.25
